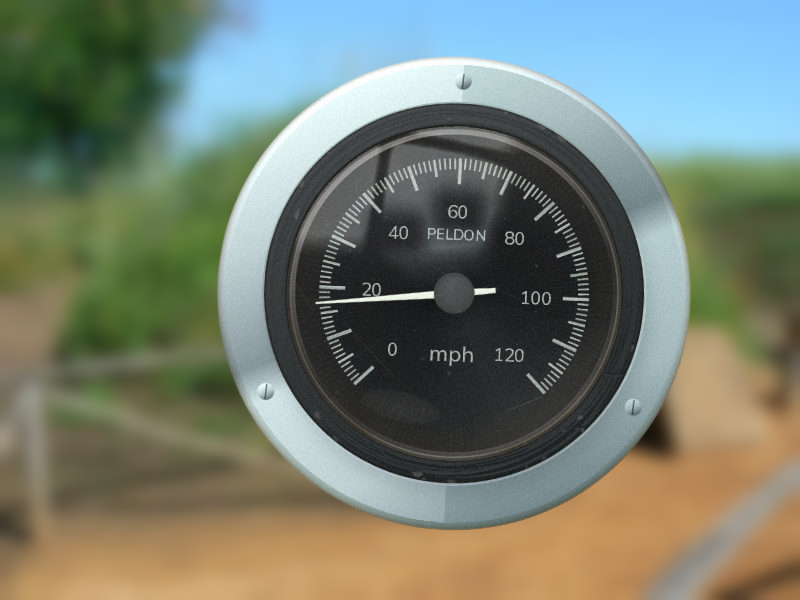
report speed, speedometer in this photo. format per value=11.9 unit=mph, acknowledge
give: value=17 unit=mph
